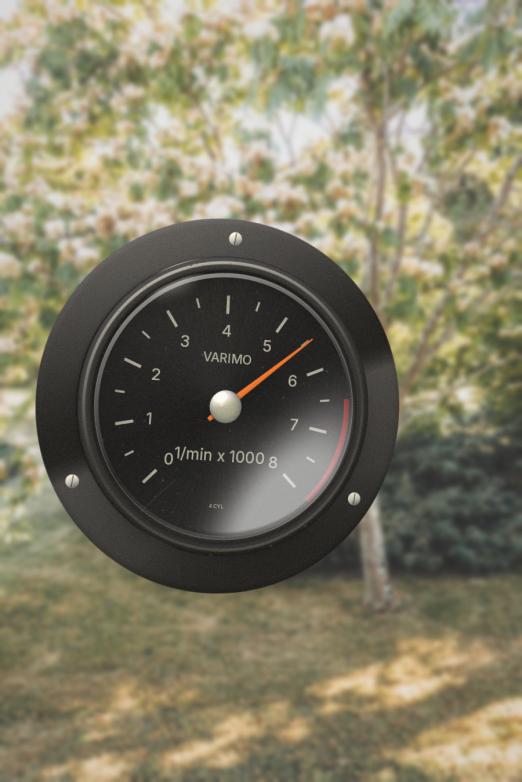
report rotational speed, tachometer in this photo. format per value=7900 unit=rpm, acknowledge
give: value=5500 unit=rpm
